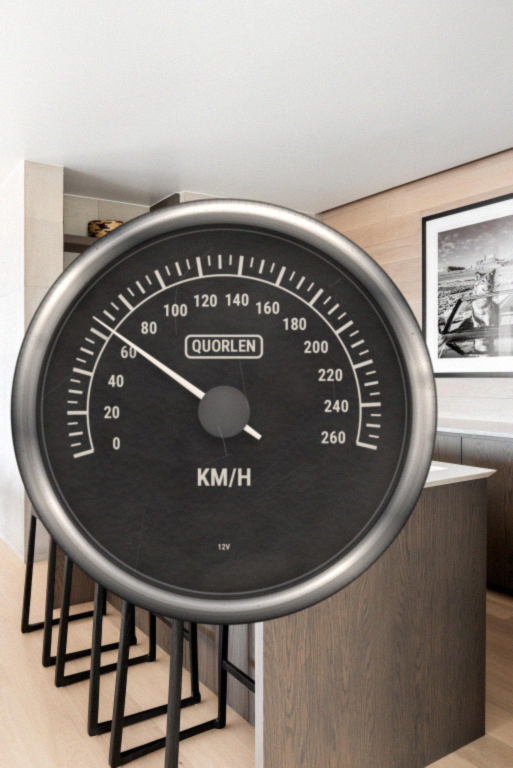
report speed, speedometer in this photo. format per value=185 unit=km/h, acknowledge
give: value=65 unit=km/h
